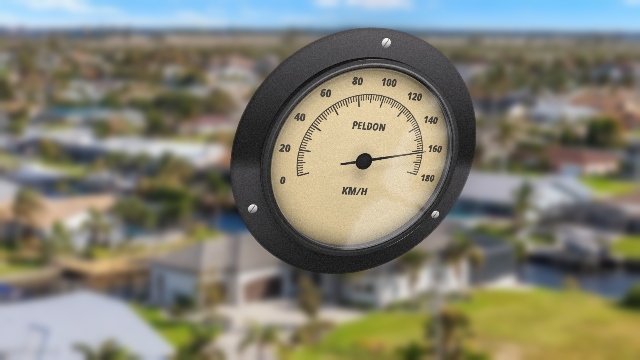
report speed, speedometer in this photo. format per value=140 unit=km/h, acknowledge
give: value=160 unit=km/h
